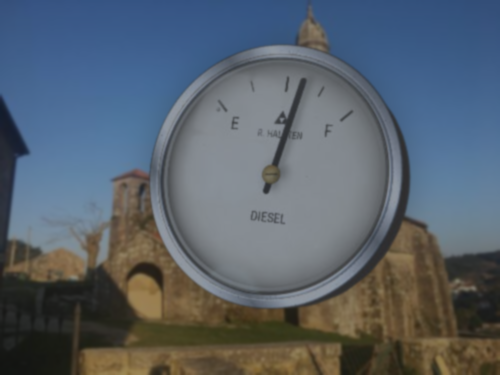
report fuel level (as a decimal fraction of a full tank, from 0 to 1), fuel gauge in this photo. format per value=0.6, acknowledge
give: value=0.625
